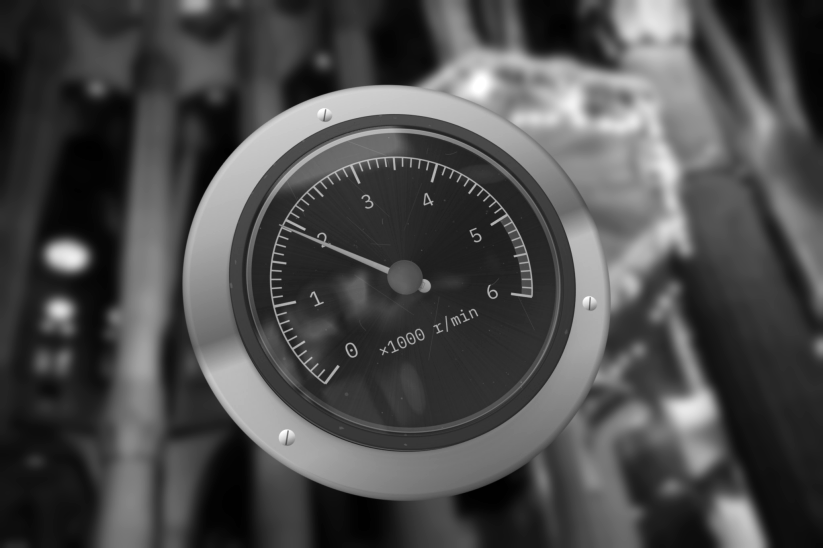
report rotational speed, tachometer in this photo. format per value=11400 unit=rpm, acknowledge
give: value=1900 unit=rpm
